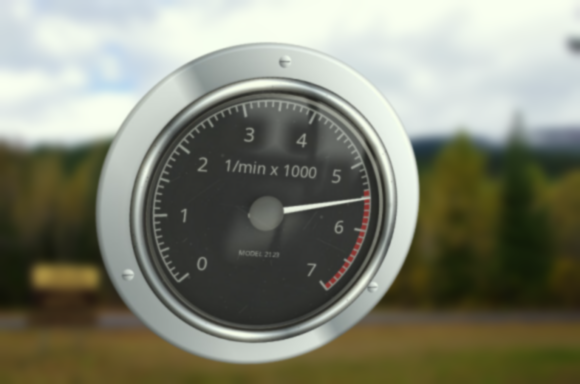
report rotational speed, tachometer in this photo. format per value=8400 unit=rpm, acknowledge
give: value=5500 unit=rpm
